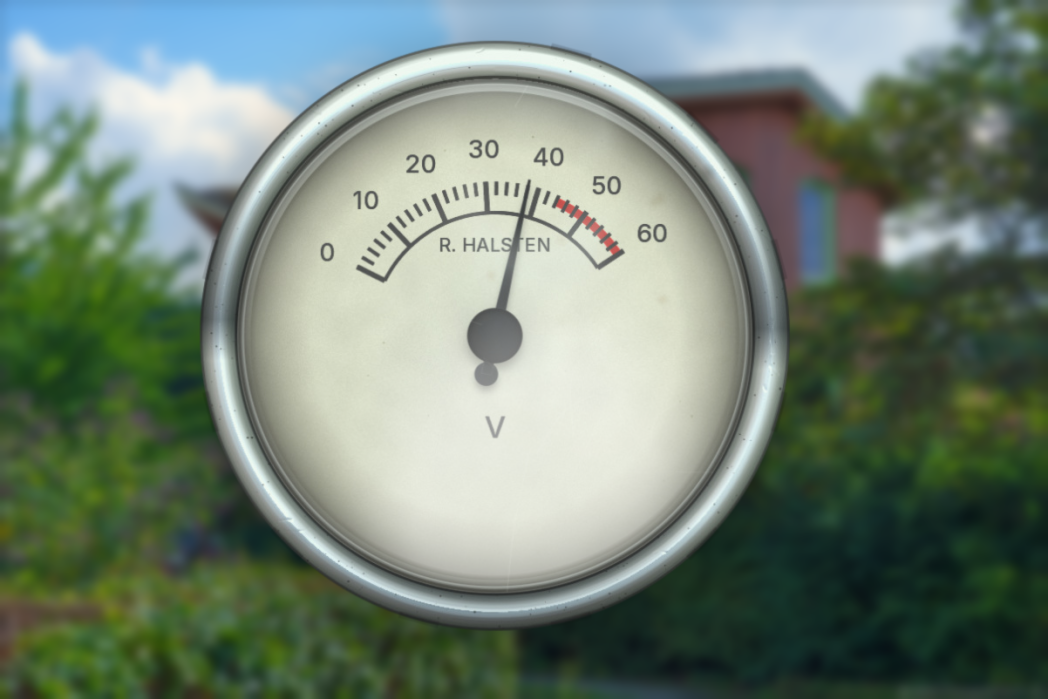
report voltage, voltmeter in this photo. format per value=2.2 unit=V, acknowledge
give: value=38 unit=V
